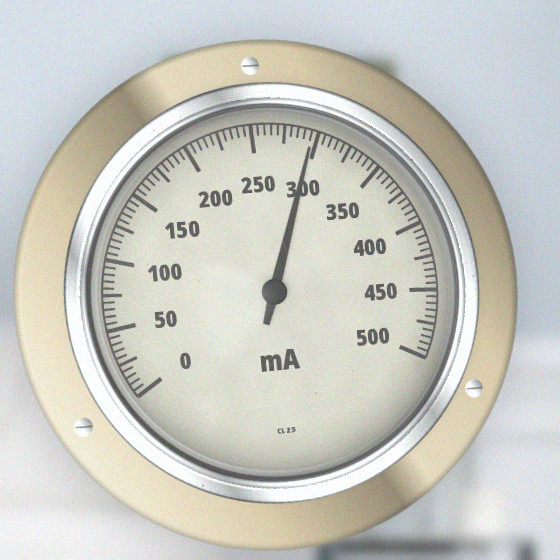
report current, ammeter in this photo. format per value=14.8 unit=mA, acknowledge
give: value=295 unit=mA
